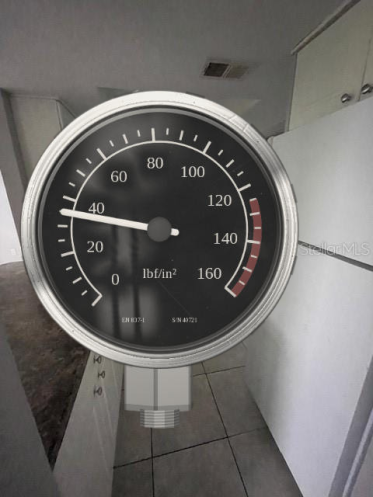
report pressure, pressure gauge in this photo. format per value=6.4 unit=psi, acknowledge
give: value=35 unit=psi
